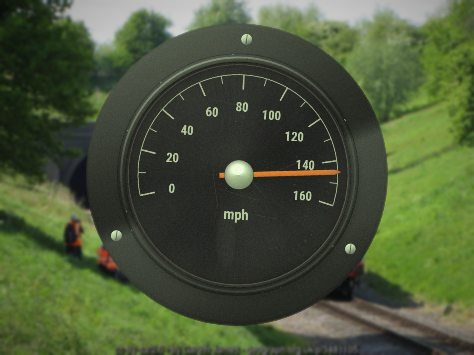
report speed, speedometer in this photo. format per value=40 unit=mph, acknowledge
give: value=145 unit=mph
